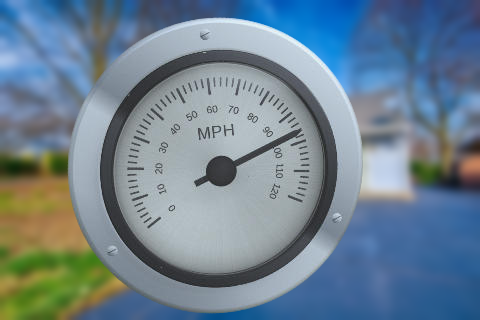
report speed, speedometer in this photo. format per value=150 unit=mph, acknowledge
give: value=96 unit=mph
